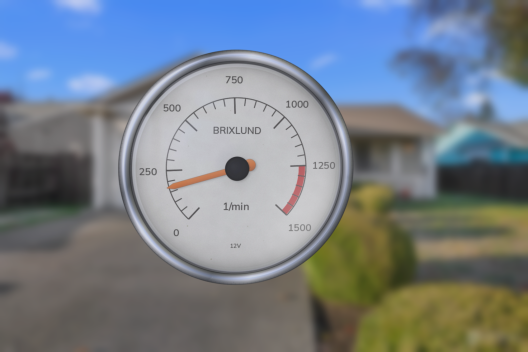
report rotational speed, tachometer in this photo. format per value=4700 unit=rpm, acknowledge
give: value=175 unit=rpm
